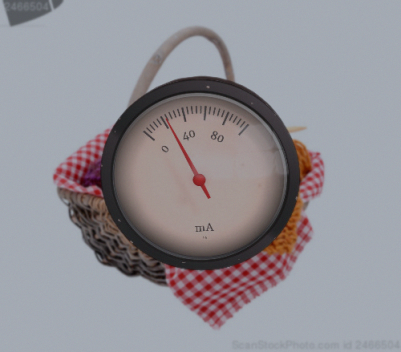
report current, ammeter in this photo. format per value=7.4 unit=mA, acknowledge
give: value=24 unit=mA
